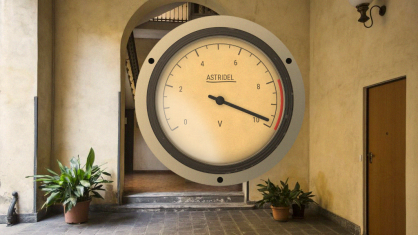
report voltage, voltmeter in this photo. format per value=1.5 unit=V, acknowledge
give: value=9.75 unit=V
